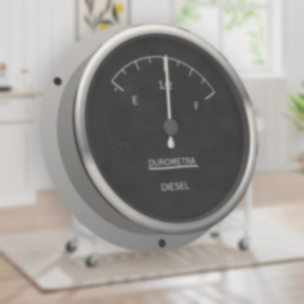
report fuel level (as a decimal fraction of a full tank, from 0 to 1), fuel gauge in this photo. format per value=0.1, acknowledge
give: value=0.5
